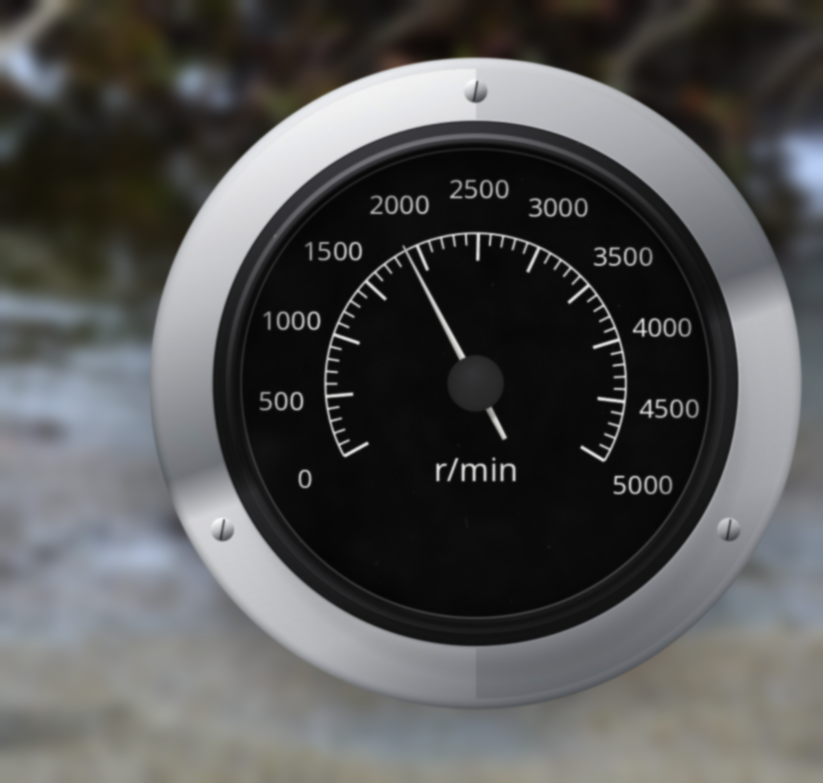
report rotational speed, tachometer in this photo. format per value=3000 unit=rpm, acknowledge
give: value=1900 unit=rpm
